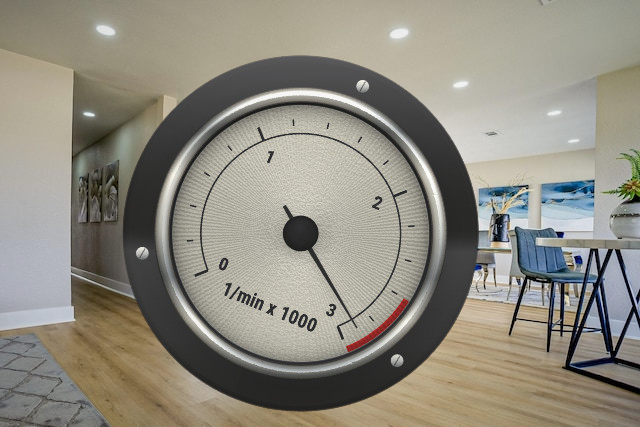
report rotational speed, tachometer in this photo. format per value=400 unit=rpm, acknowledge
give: value=2900 unit=rpm
